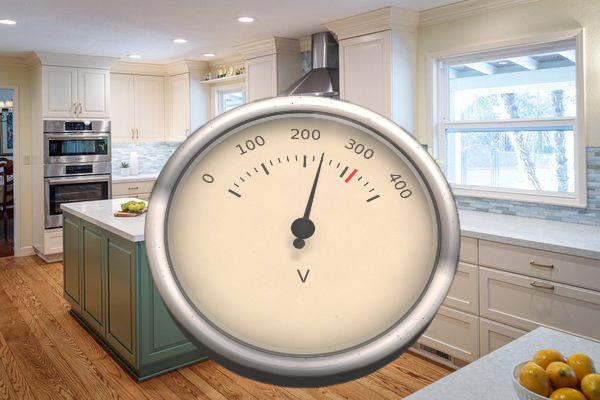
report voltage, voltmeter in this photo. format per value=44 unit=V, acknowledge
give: value=240 unit=V
